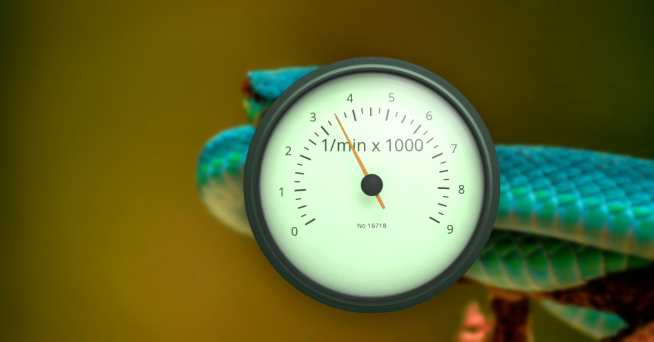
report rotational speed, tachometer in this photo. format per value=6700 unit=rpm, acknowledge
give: value=3500 unit=rpm
